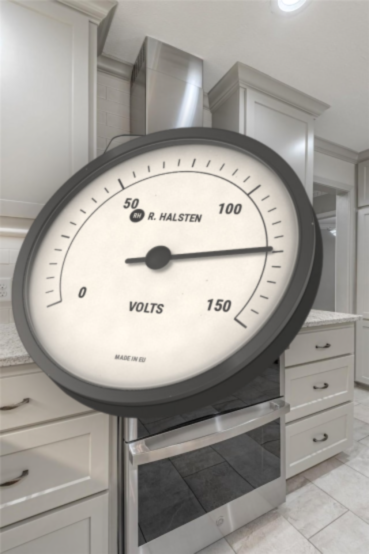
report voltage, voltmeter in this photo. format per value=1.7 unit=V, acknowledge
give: value=125 unit=V
